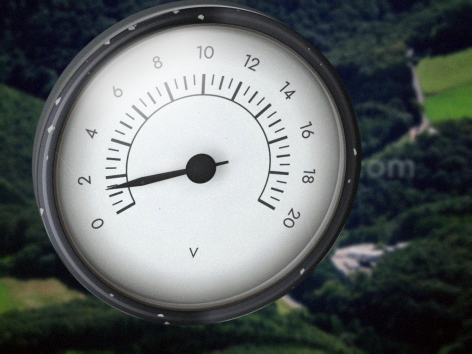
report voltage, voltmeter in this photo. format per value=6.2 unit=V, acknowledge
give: value=1.5 unit=V
